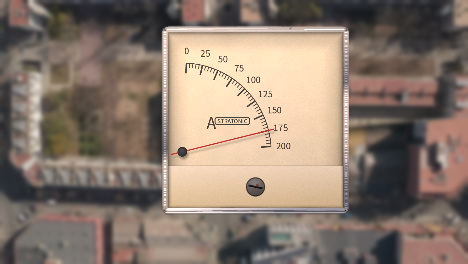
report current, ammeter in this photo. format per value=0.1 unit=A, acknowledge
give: value=175 unit=A
